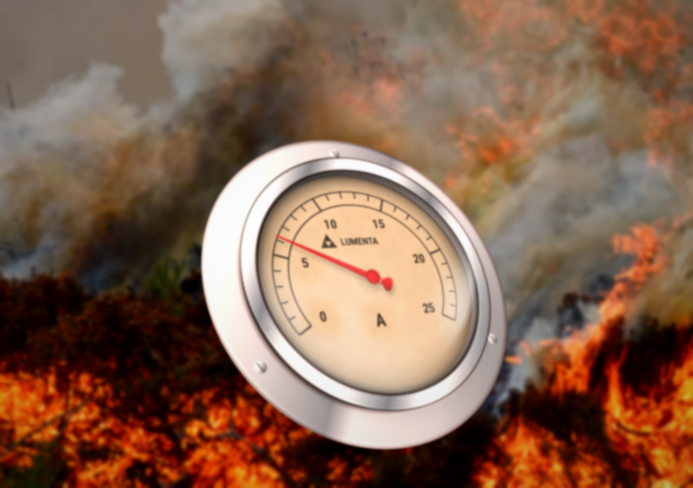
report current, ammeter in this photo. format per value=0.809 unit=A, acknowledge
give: value=6 unit=A
